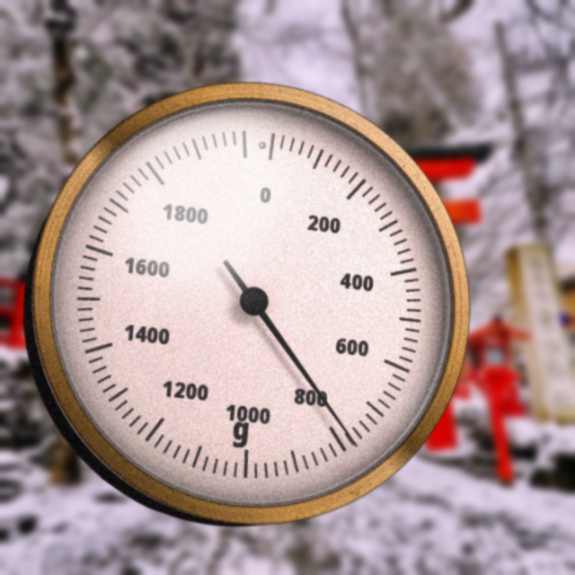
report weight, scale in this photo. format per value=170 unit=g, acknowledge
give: value=780 unit=g
